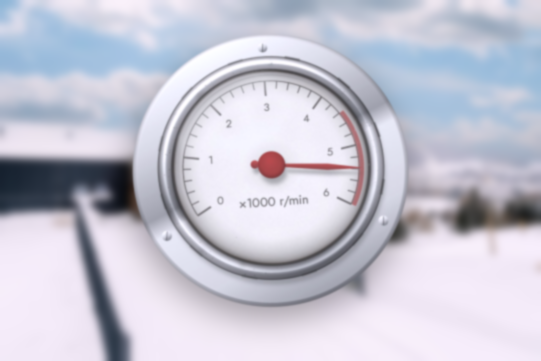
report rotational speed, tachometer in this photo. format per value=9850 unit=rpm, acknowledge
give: value=5400 unit=rpm
